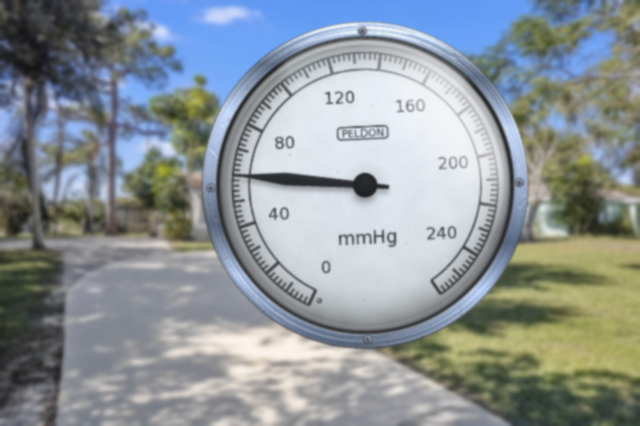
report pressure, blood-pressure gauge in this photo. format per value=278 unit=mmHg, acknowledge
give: value=60 unit=mmHg
